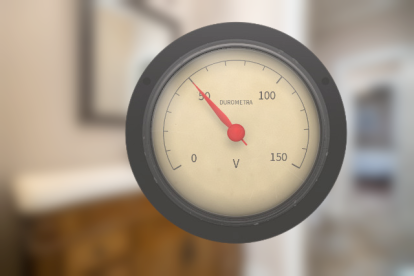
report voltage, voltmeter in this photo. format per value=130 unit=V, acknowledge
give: value=50 unit=V
